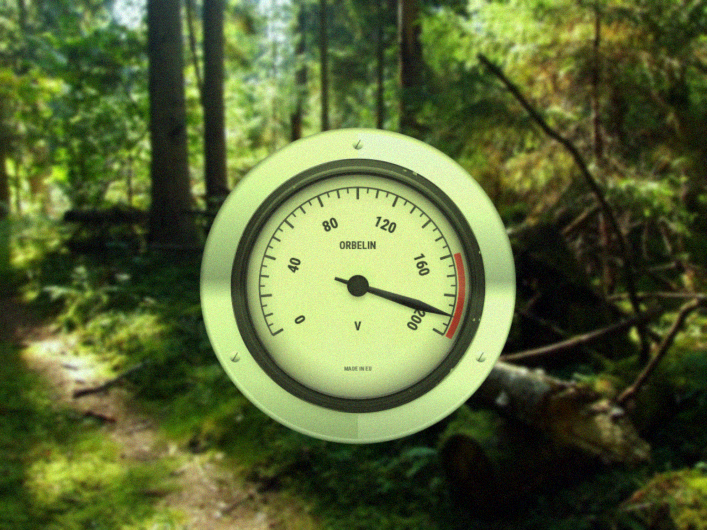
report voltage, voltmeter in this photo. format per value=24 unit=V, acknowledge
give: value=190 unit=V
